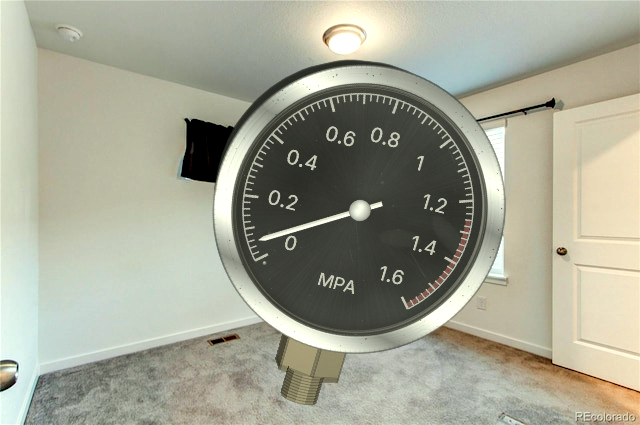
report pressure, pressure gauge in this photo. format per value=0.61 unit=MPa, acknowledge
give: value=0.06 unit=MPa
